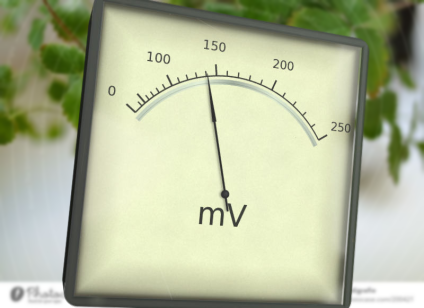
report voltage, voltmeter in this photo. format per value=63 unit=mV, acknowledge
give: value=140 unit=mV
